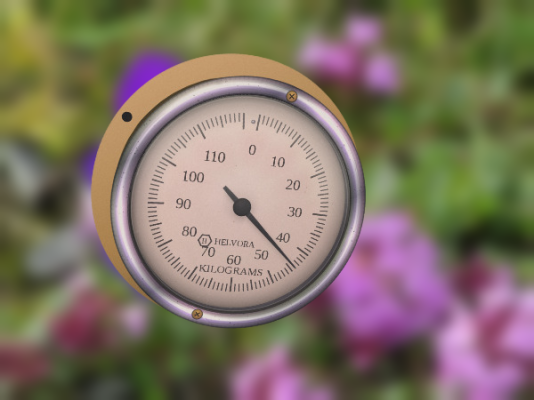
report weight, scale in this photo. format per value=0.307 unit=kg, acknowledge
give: value=44 unit=kg
